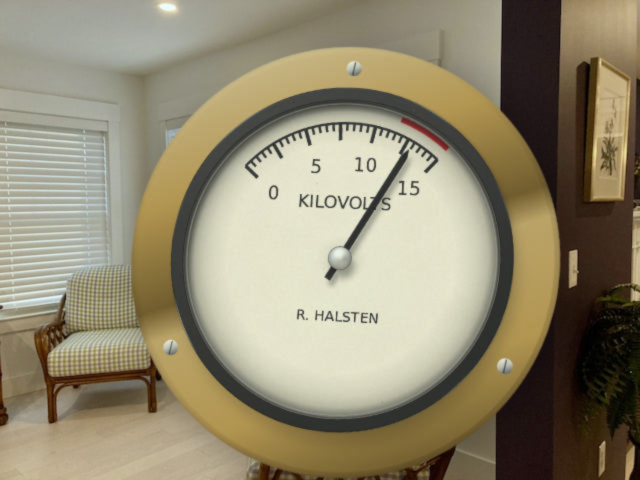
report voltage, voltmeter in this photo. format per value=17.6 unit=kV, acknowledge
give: value=13 unit=kV
